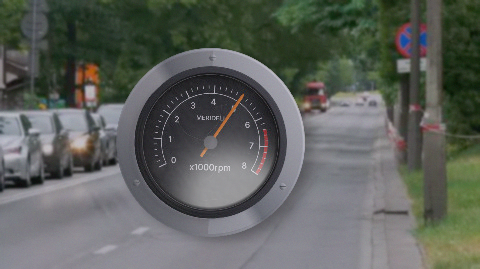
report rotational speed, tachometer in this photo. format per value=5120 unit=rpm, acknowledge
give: value=5000 unit=rpm
